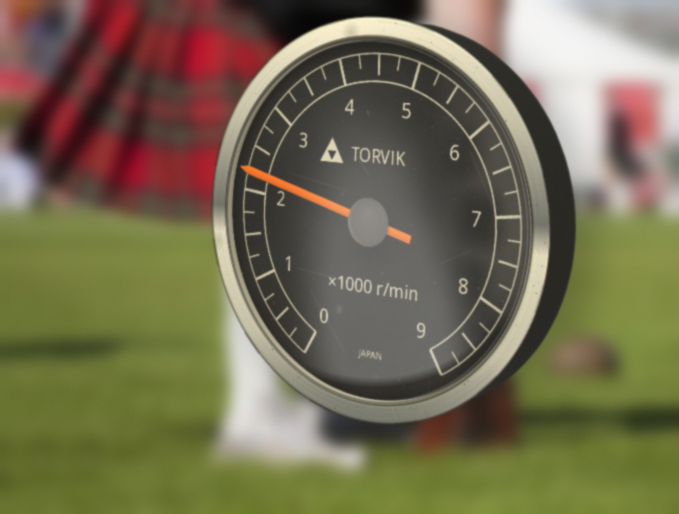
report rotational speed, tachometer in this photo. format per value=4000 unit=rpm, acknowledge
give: value=2250 unit=rpm
